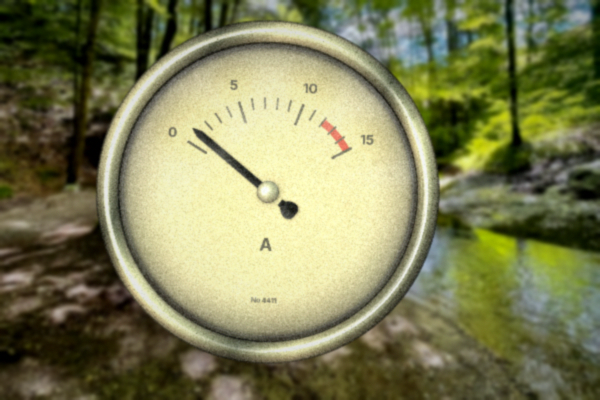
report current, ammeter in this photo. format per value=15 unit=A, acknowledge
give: value=1 unit=A
